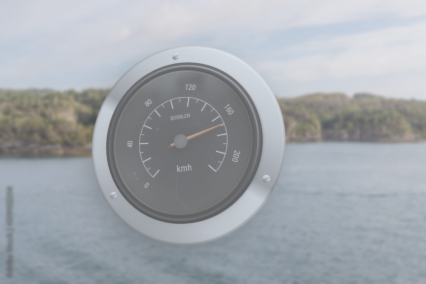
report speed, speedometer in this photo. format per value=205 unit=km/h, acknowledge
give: value=170 unit=km/h
